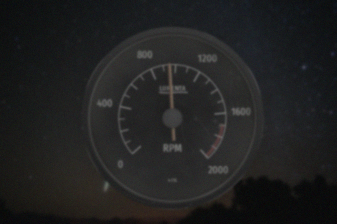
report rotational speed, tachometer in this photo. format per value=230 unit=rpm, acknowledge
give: value=950 unit=rpm
